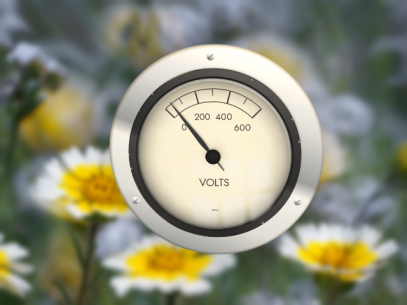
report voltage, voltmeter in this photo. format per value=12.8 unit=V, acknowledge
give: value=50 unit=V
